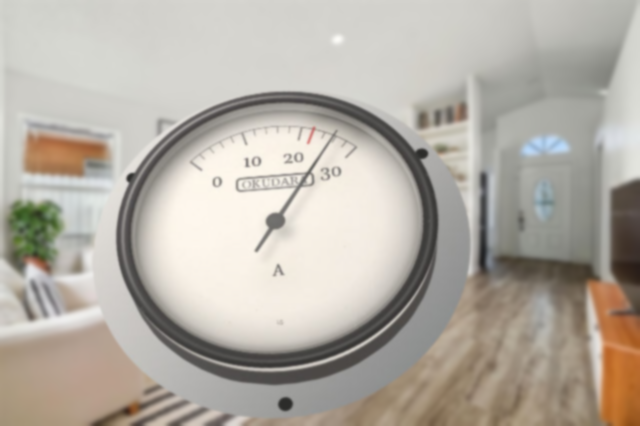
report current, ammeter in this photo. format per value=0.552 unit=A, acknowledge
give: value=26 unit=A
